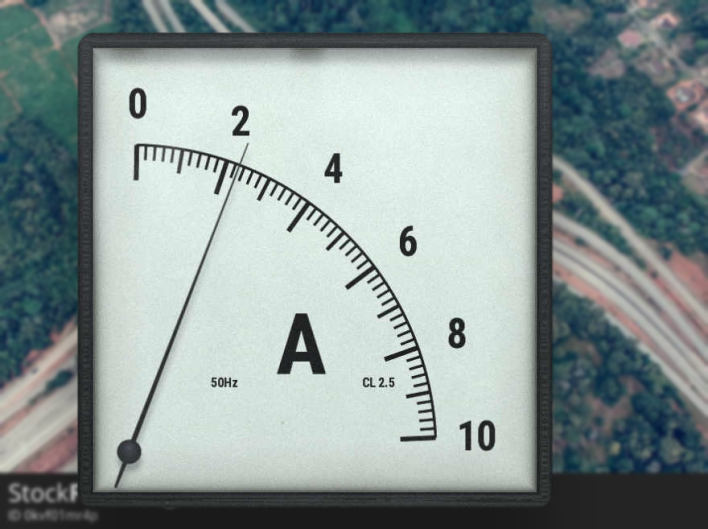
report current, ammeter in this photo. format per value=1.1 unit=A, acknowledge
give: value=2.3 unit=A
